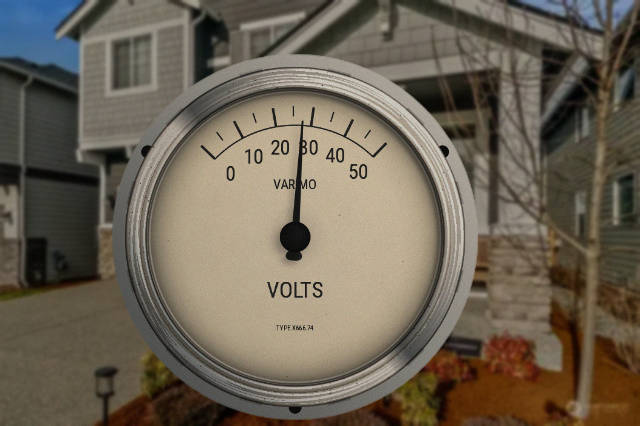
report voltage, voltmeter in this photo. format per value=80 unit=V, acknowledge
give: value=27.5 unit=V
